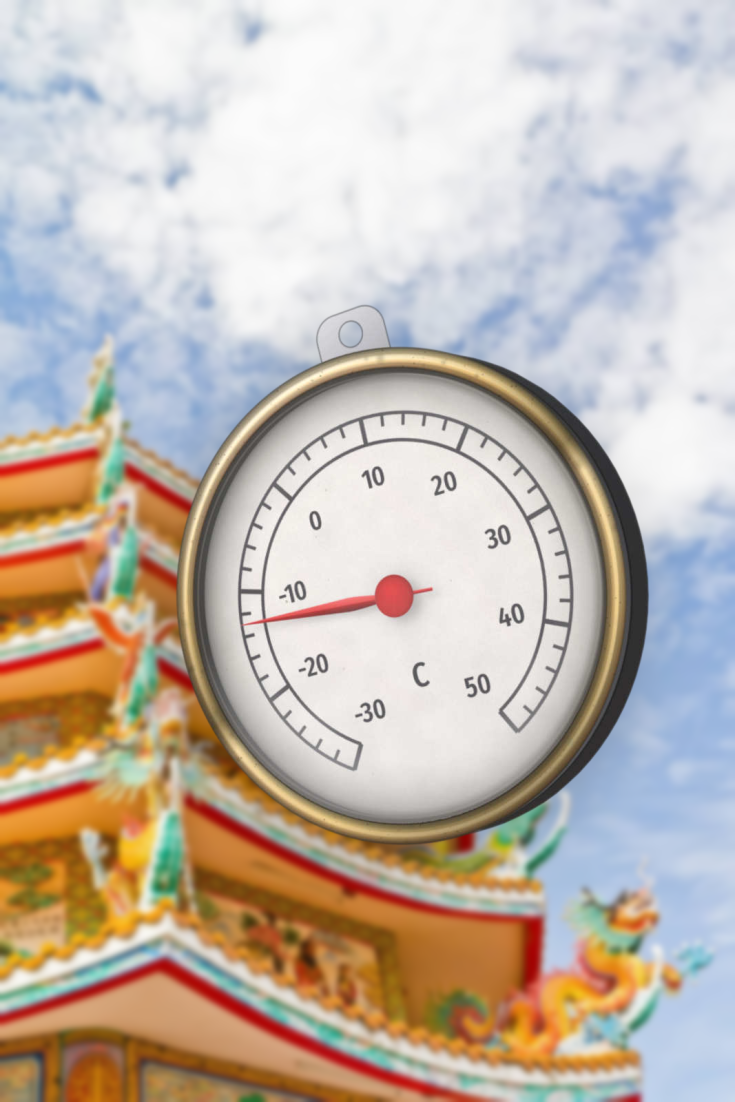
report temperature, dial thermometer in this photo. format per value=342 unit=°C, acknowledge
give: value=-13 unit=°C
